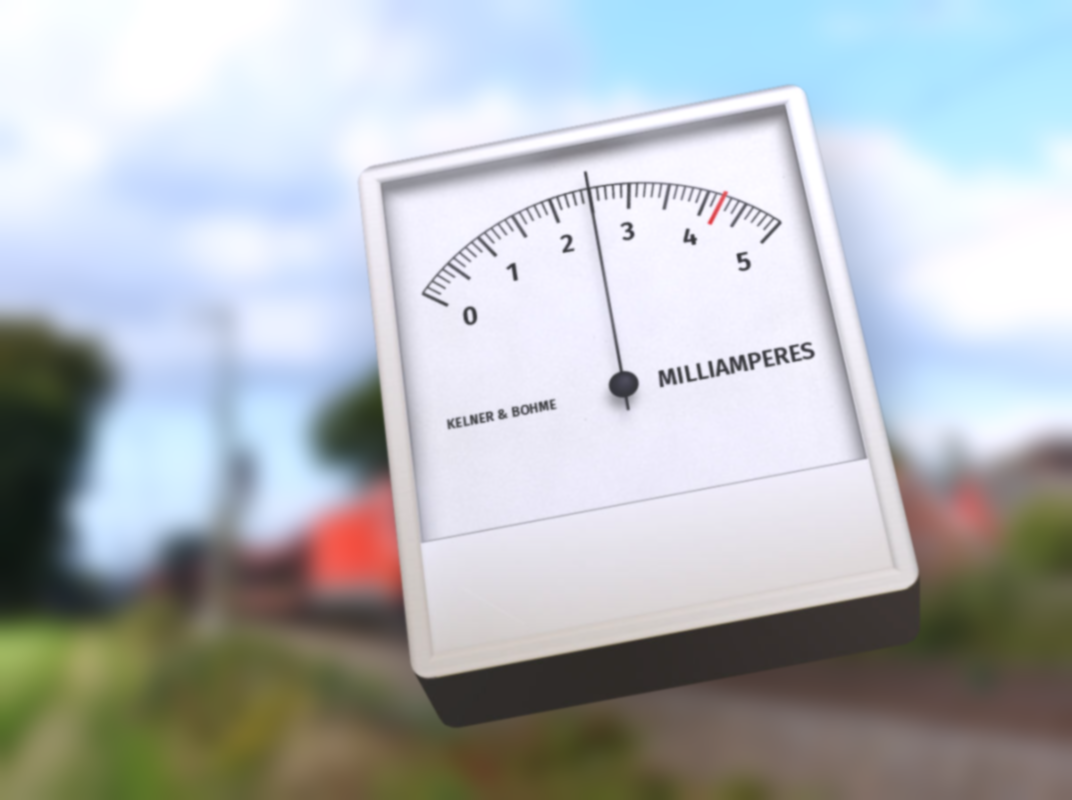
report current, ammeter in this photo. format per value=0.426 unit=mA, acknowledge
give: value=2.5 unit=mA
